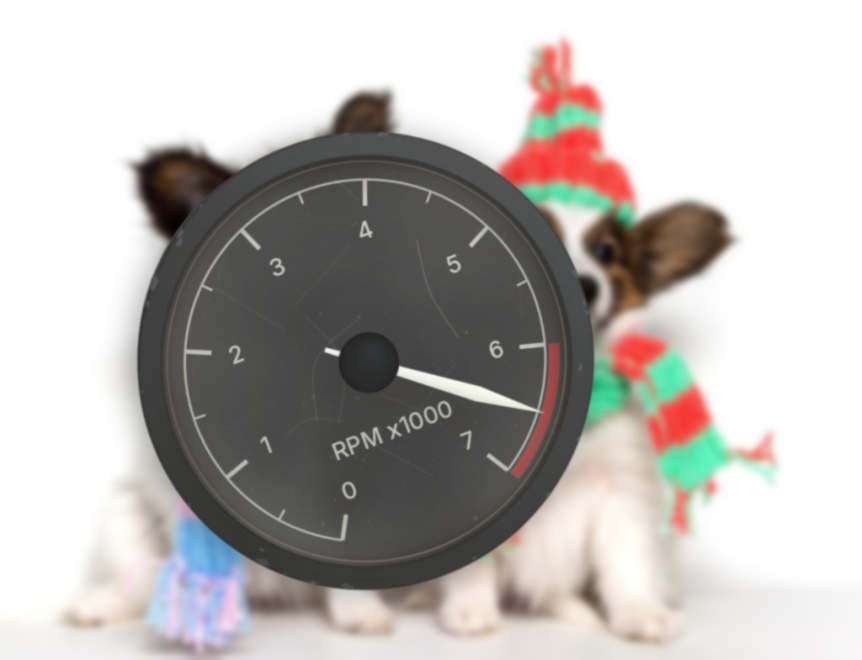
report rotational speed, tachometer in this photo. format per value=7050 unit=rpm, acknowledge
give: value=6500 unit=rpm
